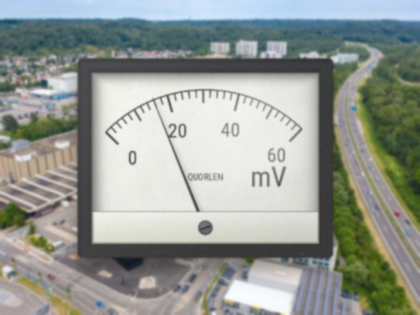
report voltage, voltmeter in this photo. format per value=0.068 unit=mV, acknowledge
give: value=16 unit=mV
